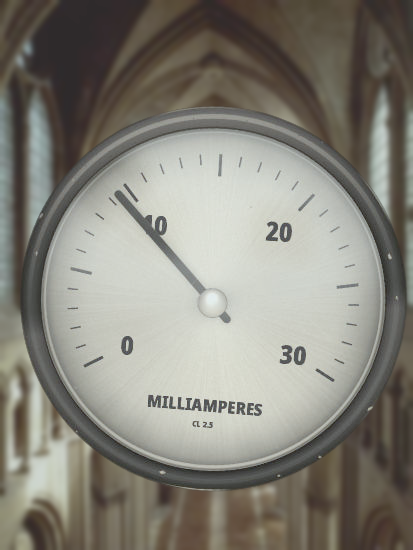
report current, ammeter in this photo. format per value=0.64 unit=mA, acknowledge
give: value=9.5 unit=mA
